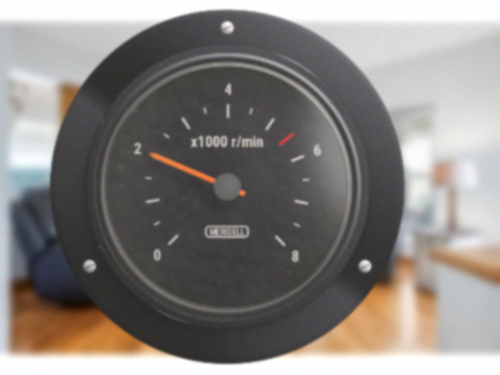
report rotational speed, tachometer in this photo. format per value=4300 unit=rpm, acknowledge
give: value=2000 unit=rpm
